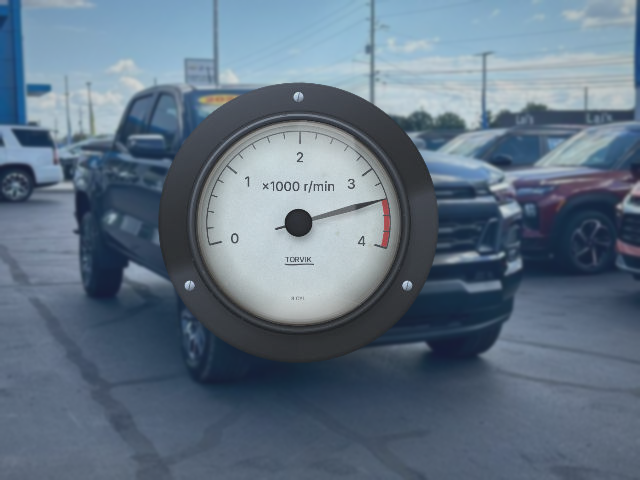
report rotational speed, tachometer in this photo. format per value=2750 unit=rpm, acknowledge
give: value=3400 unit=rpm
